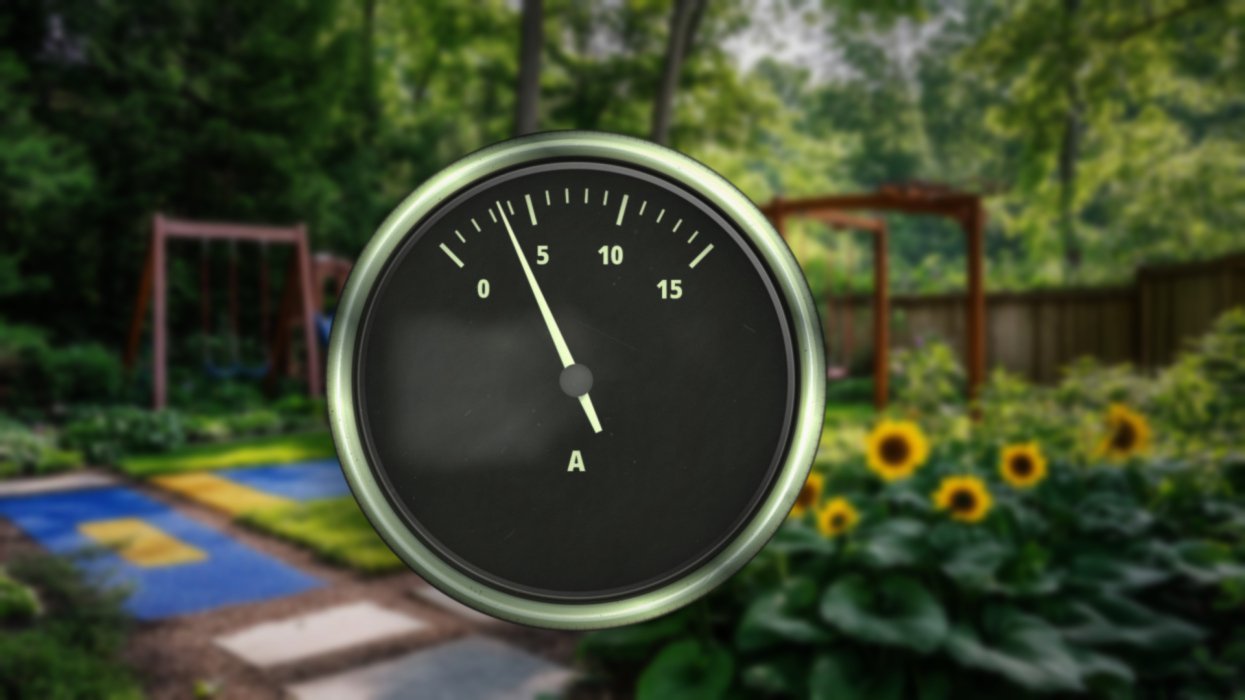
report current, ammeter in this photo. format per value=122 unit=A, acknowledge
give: value=3.5 unit=A
